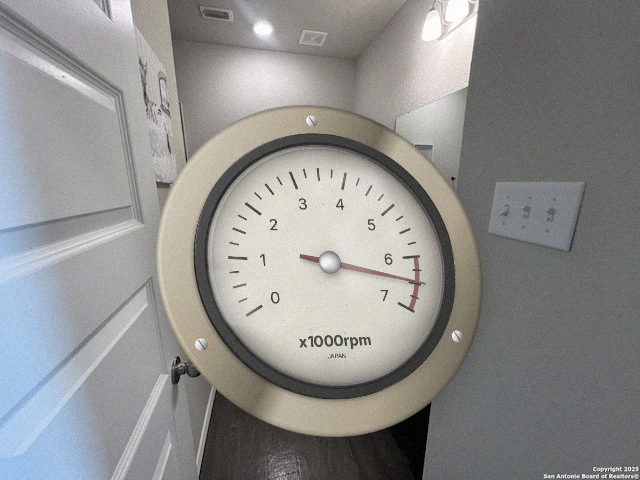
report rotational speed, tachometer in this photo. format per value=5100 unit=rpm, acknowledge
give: value=6500 unit=rpm
